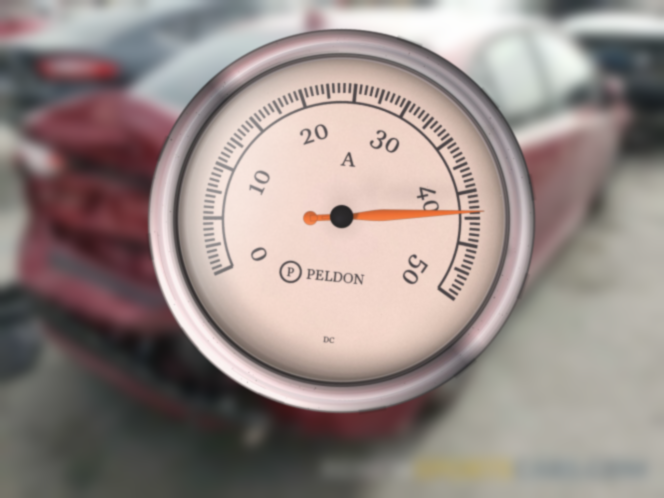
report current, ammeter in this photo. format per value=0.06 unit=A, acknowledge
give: value=42 unit=A
